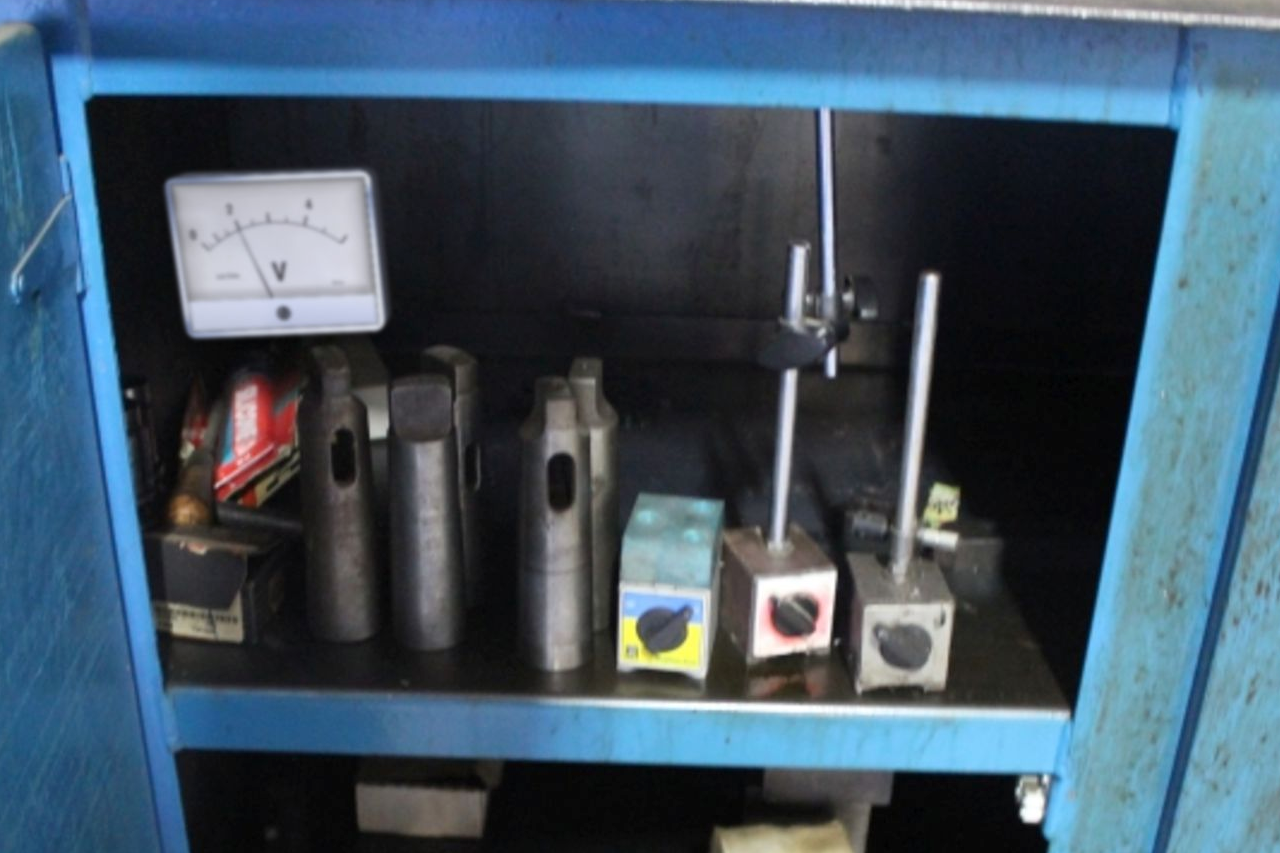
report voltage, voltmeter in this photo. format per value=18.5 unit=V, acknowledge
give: value=2 unit=V
